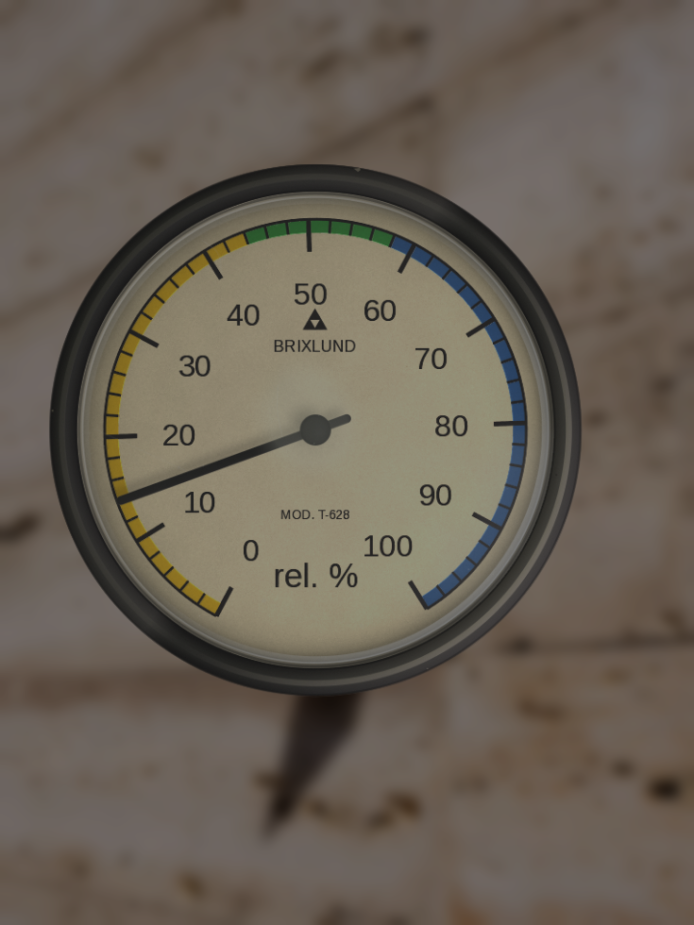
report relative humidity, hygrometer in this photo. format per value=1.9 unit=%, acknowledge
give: value=14 unit=%
